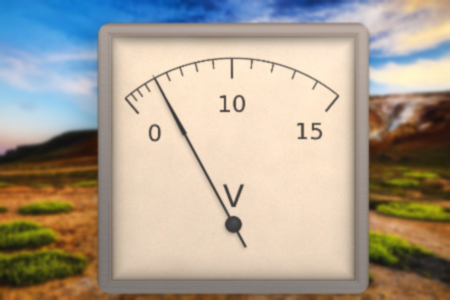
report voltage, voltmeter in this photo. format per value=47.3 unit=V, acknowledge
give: value=5 unit=V
